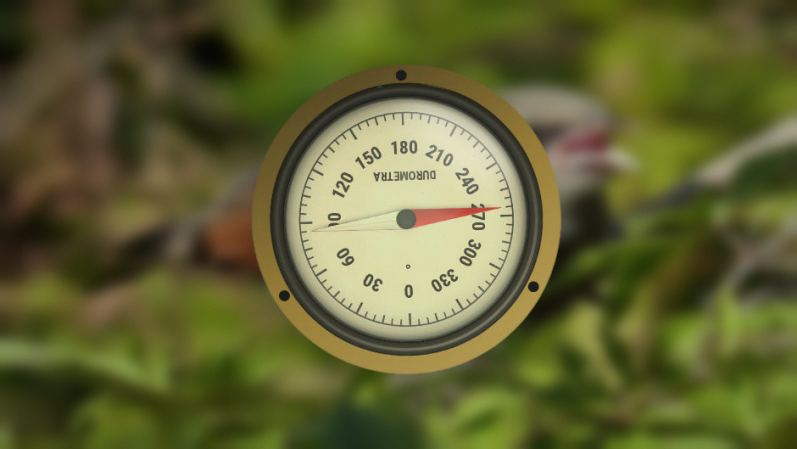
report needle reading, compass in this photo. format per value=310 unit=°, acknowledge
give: value=265 unit=°
